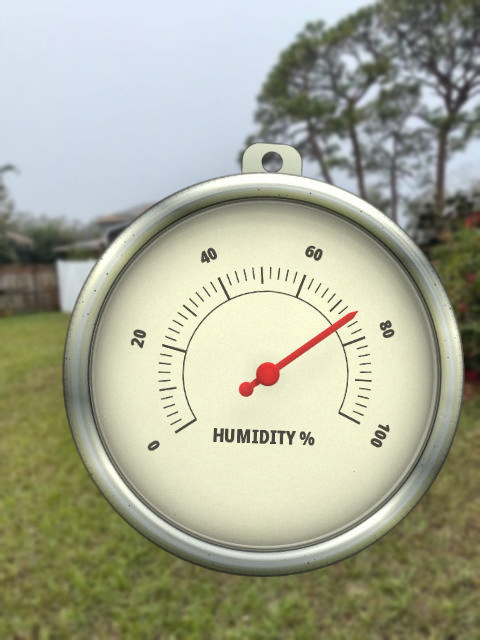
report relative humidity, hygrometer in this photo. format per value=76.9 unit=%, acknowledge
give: value=74 unit=%
